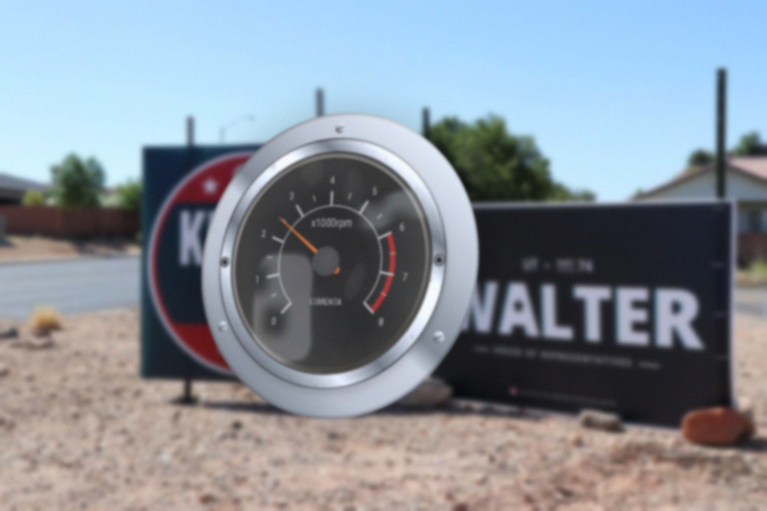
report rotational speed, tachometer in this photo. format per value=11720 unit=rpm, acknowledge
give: value=2500 unit=rpm
